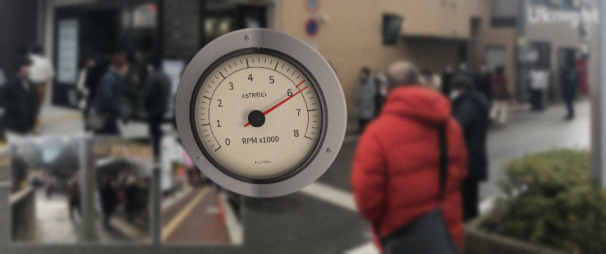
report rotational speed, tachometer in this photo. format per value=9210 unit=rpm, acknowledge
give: value=6200 unit=rpm
